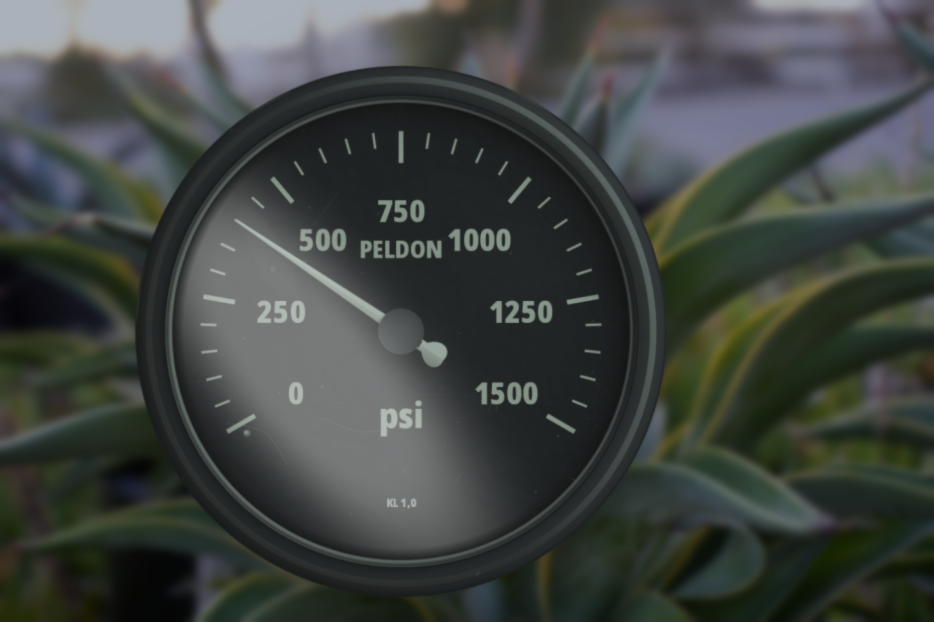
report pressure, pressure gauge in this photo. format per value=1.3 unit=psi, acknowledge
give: value=400 unit=psi
